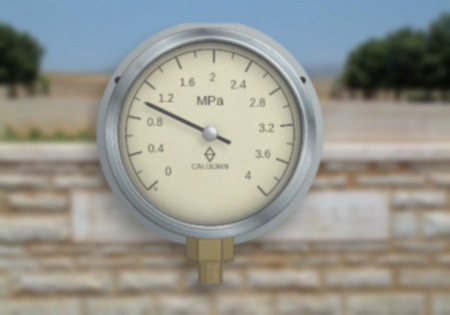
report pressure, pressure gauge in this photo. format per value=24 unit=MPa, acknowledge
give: value=1 unit=MPa
